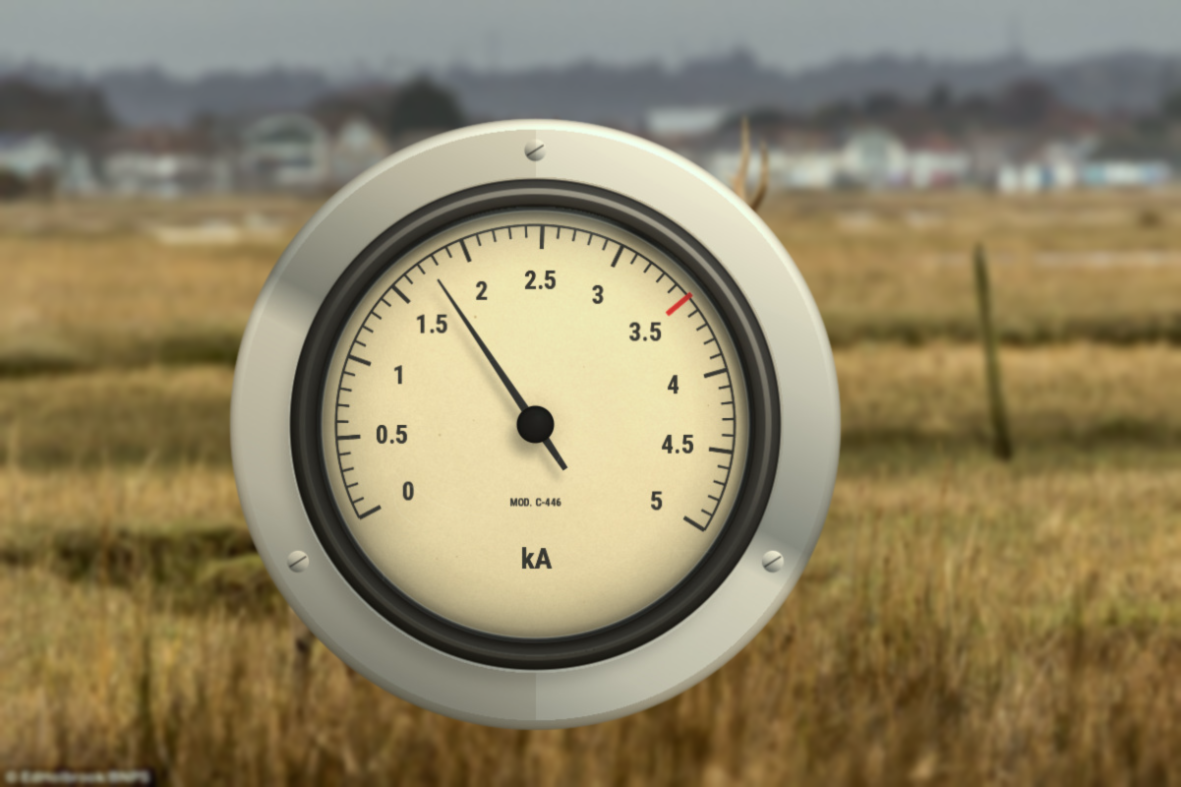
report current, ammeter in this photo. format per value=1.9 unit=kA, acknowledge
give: value=1.75 unit=kA
